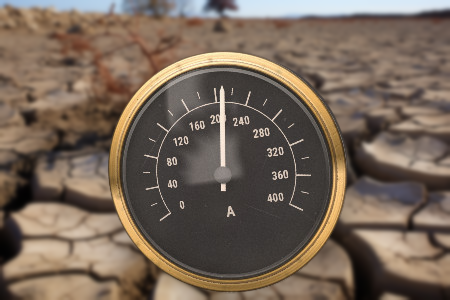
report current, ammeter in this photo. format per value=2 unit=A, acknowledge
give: value=210 unit=A
